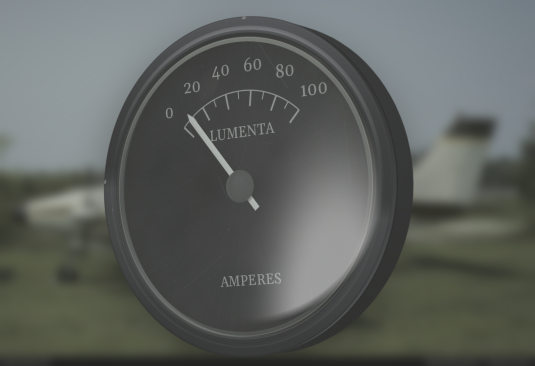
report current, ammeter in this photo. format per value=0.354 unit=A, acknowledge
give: value=10 unit=A
